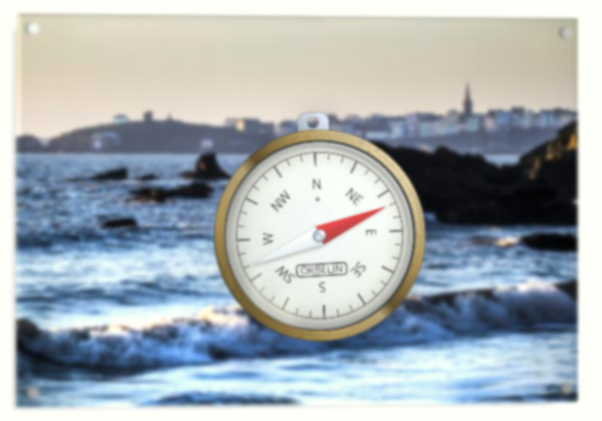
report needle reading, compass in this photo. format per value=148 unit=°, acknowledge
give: value=70 unit=°
